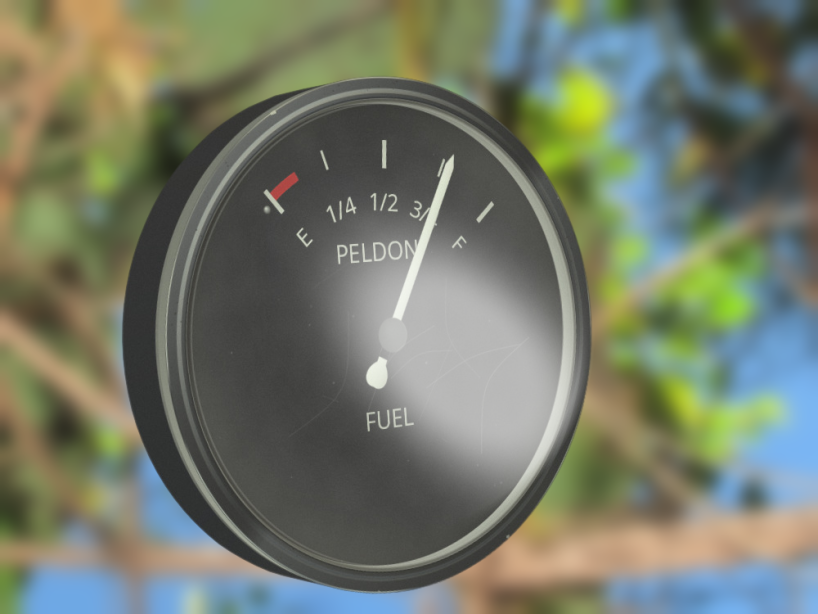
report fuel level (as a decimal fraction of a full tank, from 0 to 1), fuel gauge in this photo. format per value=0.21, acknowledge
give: value=0.75
